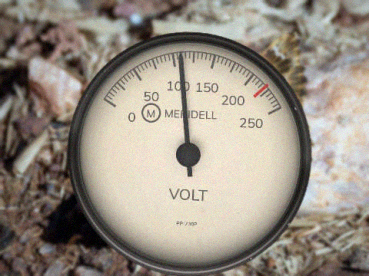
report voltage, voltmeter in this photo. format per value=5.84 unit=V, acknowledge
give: value=110 unit=V
